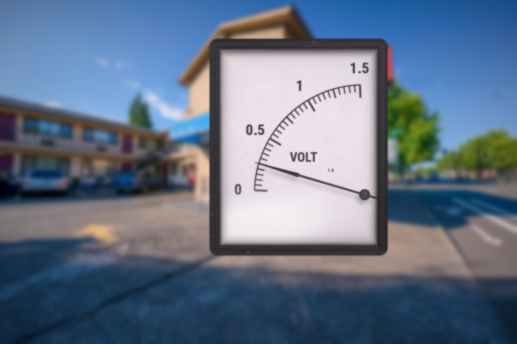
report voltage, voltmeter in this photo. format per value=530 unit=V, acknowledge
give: value=0.25 unit=V
